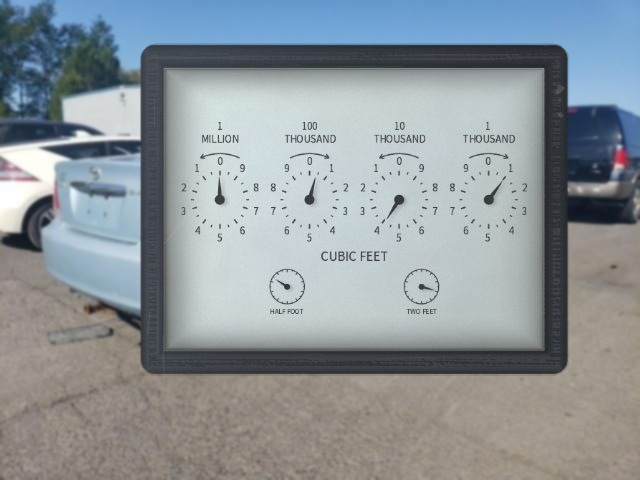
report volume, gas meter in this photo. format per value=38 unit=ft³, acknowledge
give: value=4100 unit=ft³
